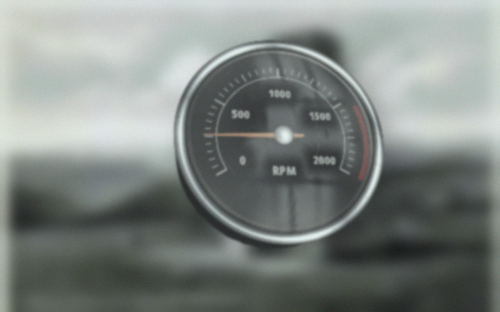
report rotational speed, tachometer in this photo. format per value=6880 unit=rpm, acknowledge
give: value=250 unit=rpm
